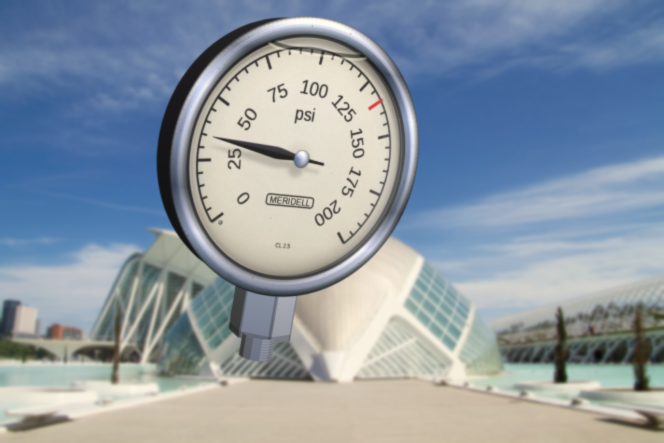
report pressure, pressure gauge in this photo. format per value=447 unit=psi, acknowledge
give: value=35 unit=psi
